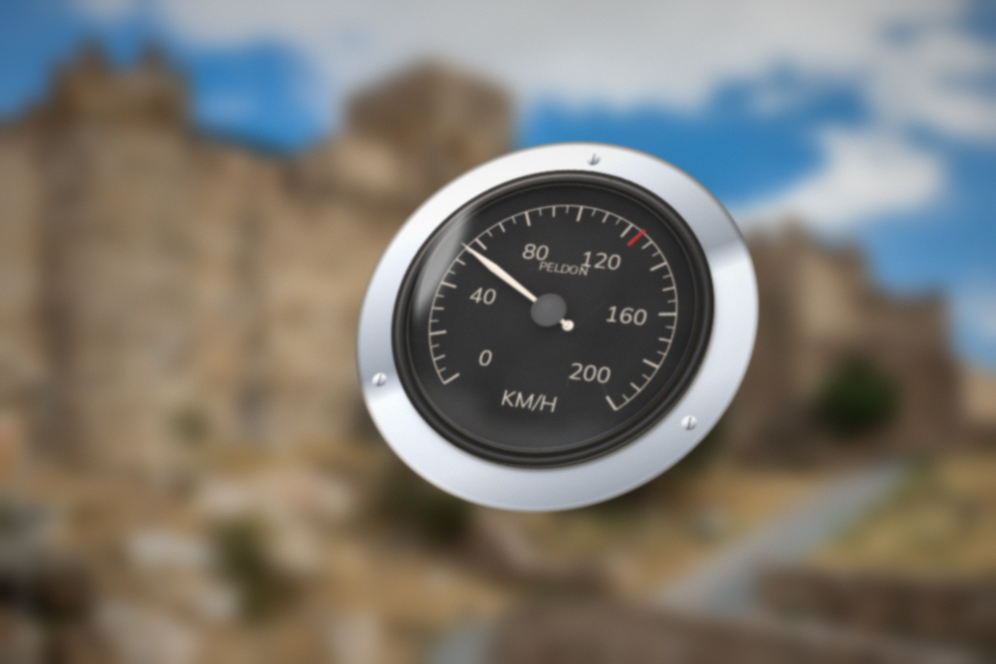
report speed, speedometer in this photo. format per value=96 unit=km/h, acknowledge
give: value=55 unit=km/h
